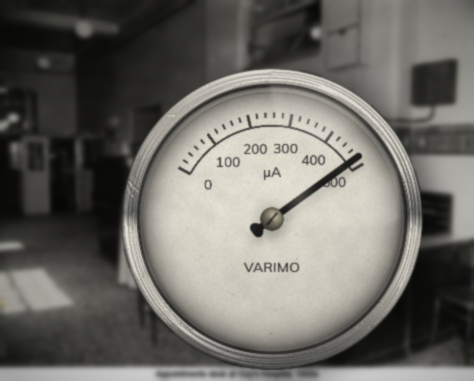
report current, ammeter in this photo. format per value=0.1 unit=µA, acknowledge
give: value=480 unit=µA
